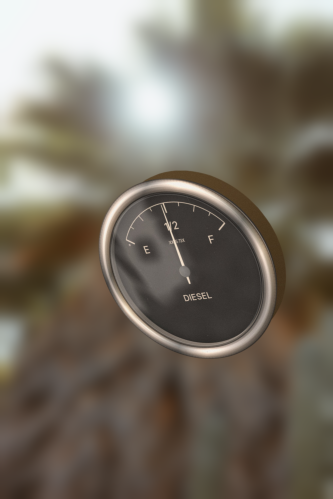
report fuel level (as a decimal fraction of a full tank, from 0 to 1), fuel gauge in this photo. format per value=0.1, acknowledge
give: value=0.5
